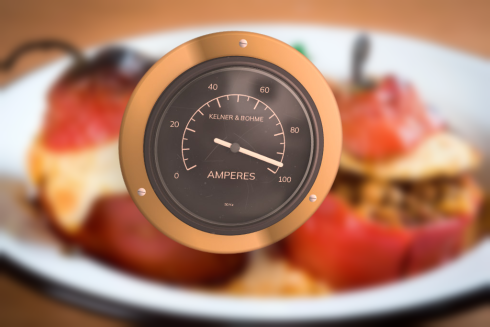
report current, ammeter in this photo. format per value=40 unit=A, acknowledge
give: value=95 unit=A
